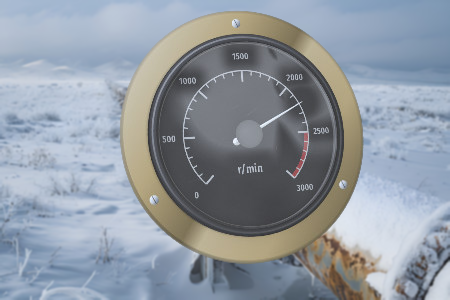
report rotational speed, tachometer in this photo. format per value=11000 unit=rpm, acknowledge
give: value=2200 unit=rpm
